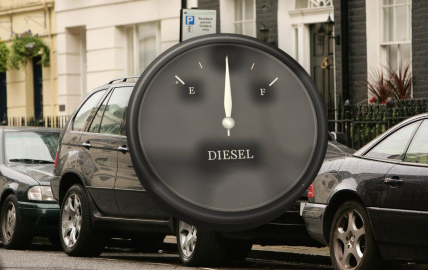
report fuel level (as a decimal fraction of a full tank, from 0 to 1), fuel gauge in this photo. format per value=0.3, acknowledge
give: value=0.5
